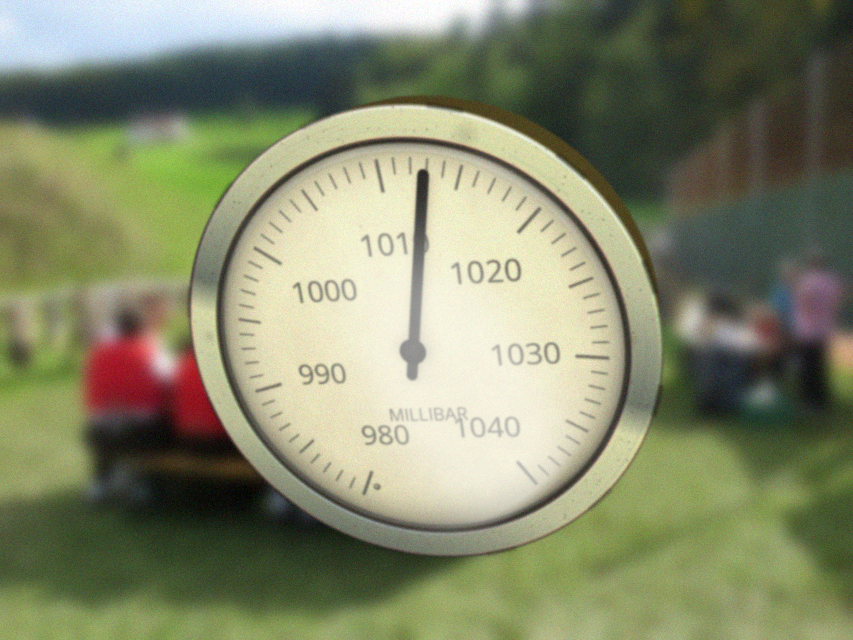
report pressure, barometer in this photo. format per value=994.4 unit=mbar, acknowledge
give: value=1013 unit=mbar
